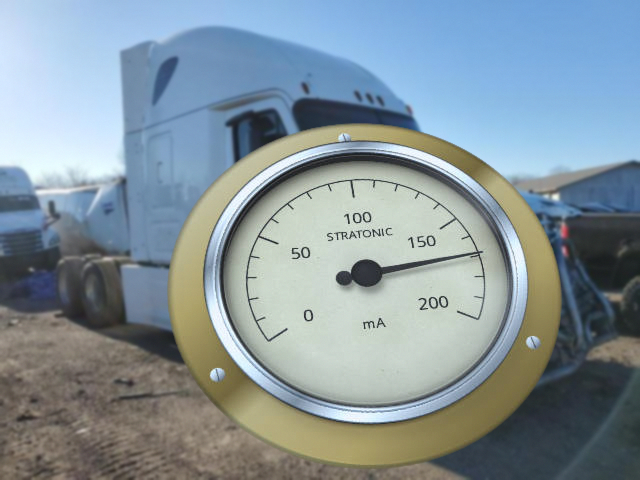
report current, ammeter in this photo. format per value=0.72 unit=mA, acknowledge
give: value=170 unit=mA
